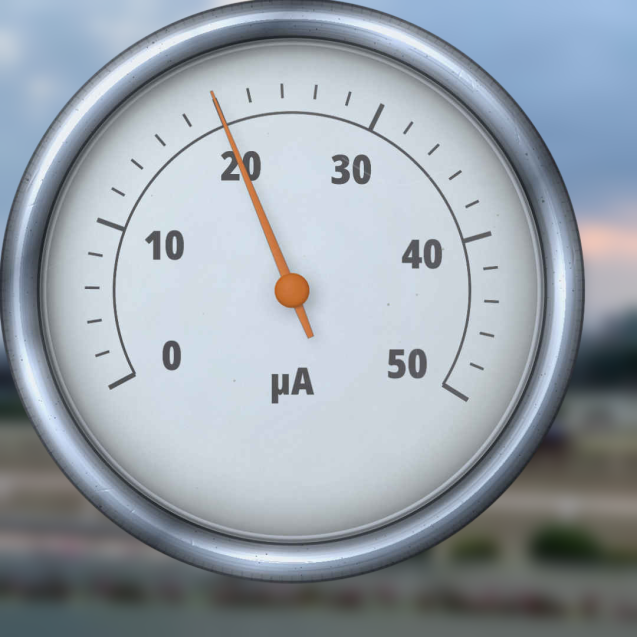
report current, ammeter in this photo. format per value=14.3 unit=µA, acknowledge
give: value=20 unit=µA
